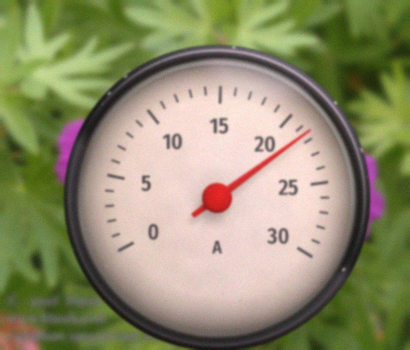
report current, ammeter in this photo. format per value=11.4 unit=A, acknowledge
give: value=21.5 unit=A
